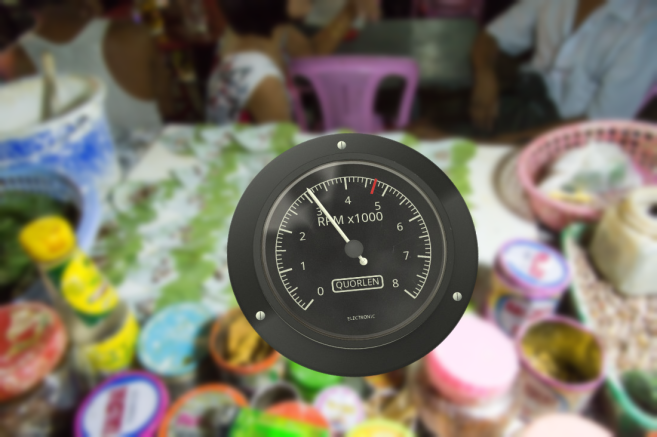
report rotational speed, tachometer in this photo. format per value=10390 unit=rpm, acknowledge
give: value=3100 unit=rpm
